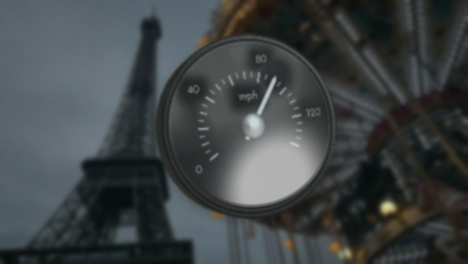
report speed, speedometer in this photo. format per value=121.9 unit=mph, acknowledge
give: value=90 unit=mph
